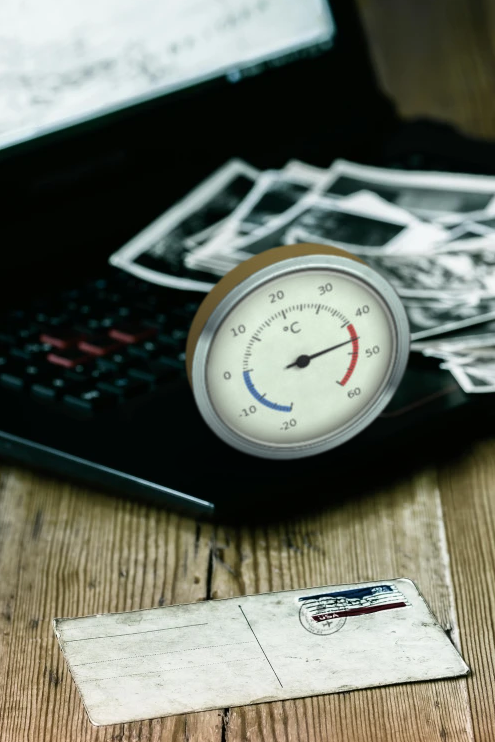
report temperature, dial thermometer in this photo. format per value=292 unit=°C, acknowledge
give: value=45 unit=°C
